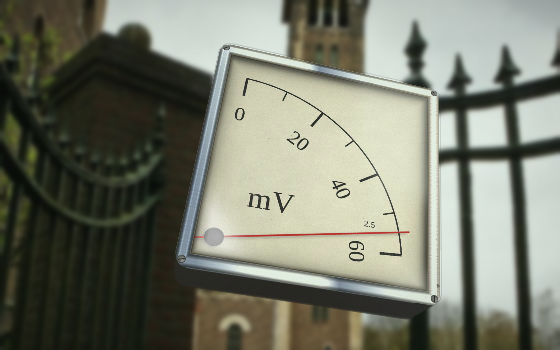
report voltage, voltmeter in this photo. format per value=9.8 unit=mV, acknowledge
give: value=55 unit=mV
